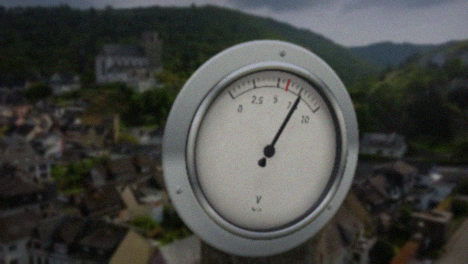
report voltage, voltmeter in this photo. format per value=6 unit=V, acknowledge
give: value=7.5 unit=V
